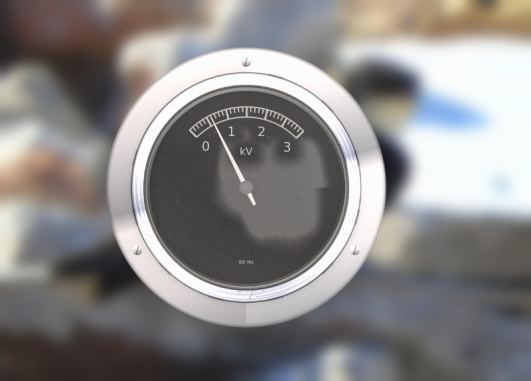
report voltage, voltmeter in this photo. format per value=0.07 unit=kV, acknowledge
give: value=0.6 unit=kV
